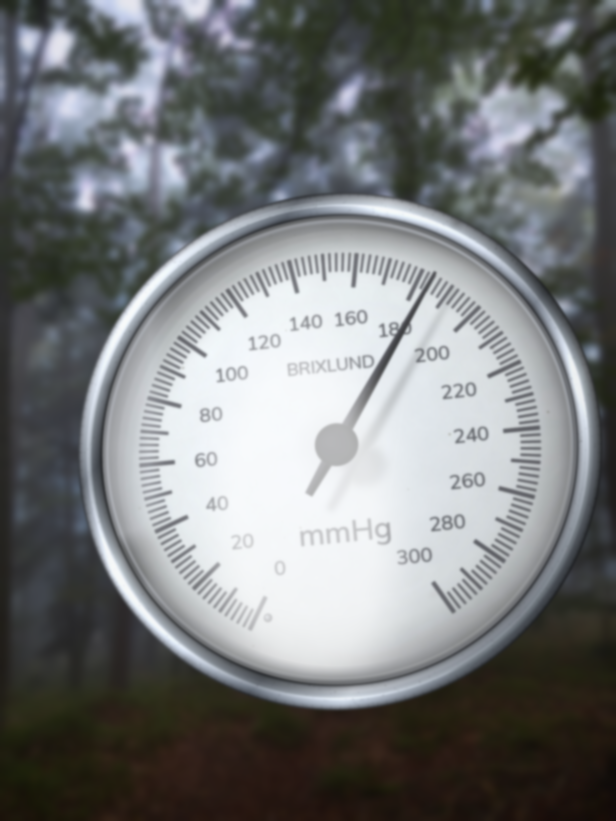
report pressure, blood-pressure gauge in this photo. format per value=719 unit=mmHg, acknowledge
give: value=184 unit=mmHg
